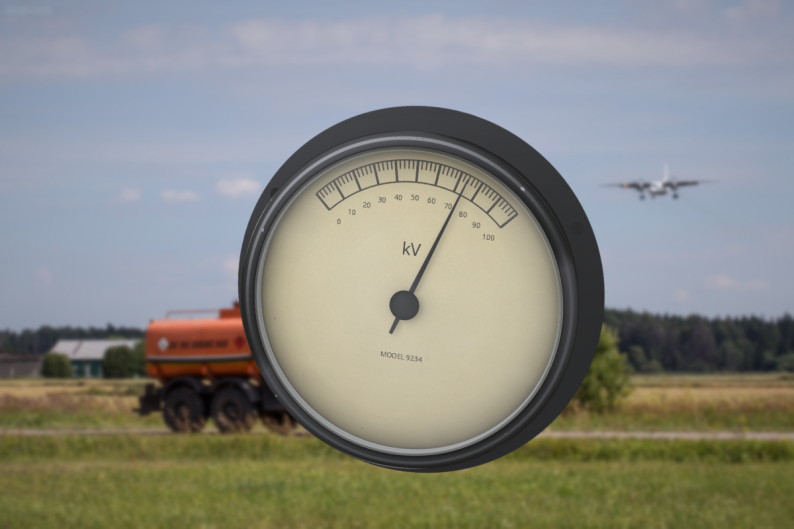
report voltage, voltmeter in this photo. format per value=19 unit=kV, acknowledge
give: value=74 unit=kV
